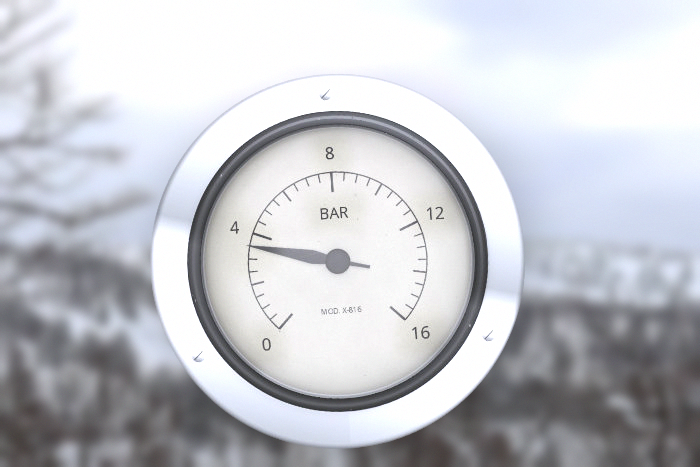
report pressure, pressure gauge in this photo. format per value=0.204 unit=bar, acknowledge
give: value=3.5 unit=bar
